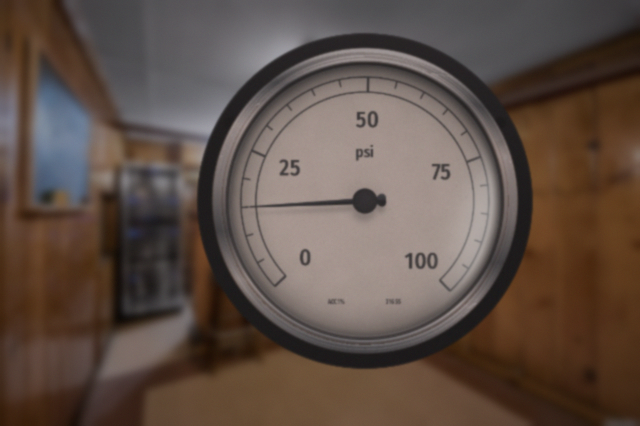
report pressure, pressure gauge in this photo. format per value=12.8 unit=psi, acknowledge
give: value=15 unit=psi
